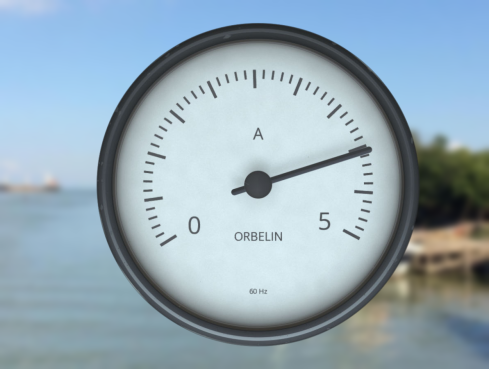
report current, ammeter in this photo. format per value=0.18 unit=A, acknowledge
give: value=4.05 unit=A
